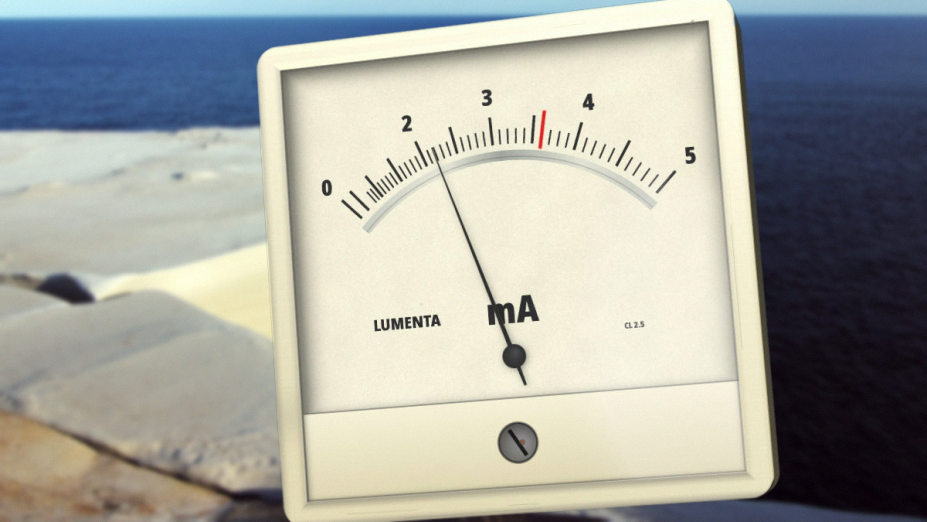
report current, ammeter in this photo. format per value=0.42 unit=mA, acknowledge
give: value=2.2 unit=mA
